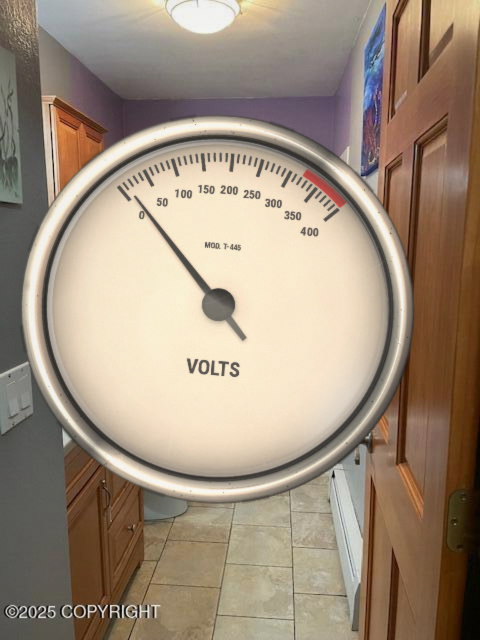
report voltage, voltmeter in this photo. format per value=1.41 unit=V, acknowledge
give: value=10 unit=V
